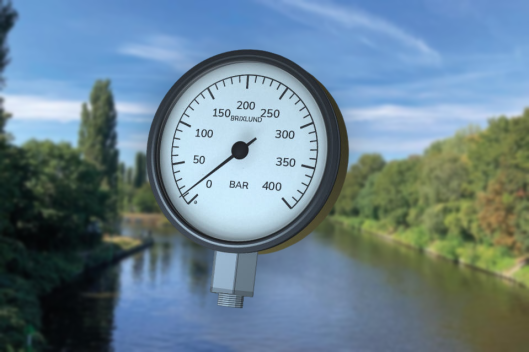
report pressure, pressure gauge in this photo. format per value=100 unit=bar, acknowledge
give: value=10 unit=bar
